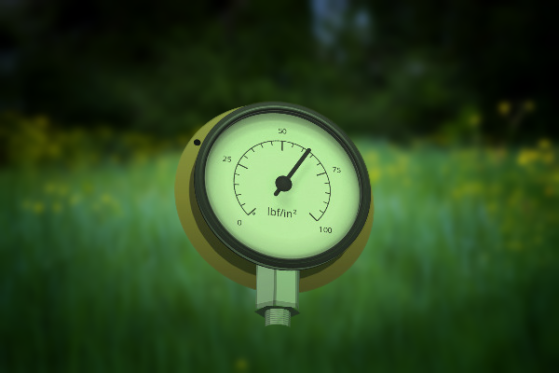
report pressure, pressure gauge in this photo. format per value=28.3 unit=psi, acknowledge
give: value=62.5 unit=psi
